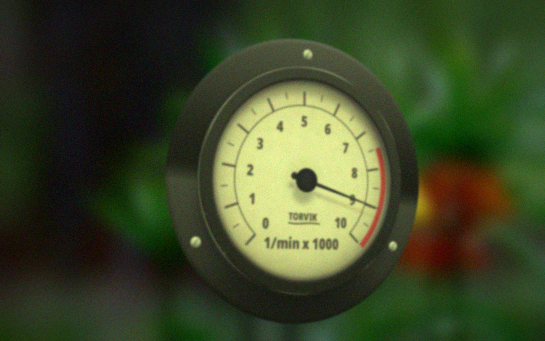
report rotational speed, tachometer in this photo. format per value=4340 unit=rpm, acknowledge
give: value=9000 unit=rpm
